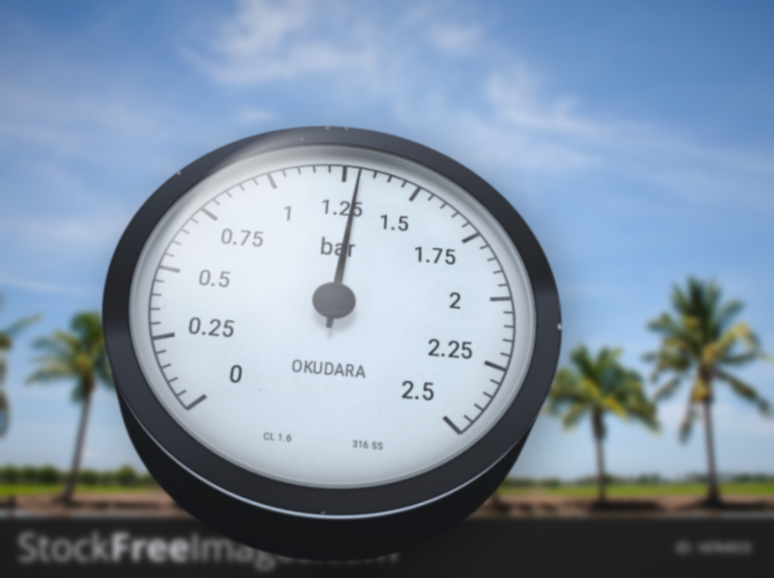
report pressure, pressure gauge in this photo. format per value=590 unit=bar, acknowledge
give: value=1.3 unit=bar
